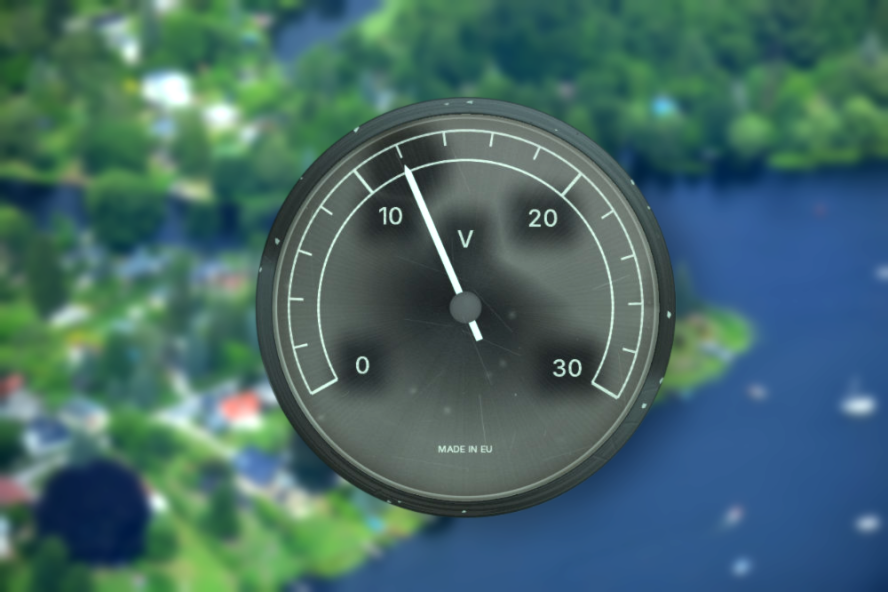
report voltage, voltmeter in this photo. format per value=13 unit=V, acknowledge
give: value=12 unit=V
